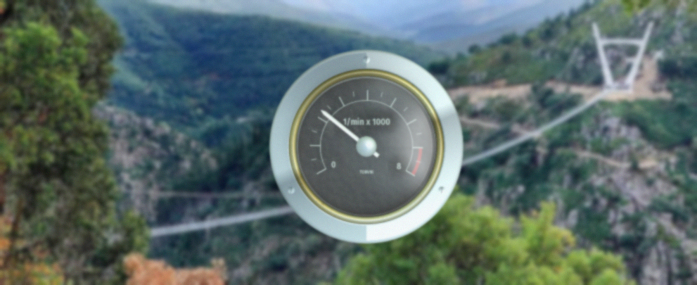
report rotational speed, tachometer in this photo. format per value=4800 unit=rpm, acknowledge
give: value=2250 unit=rpm
